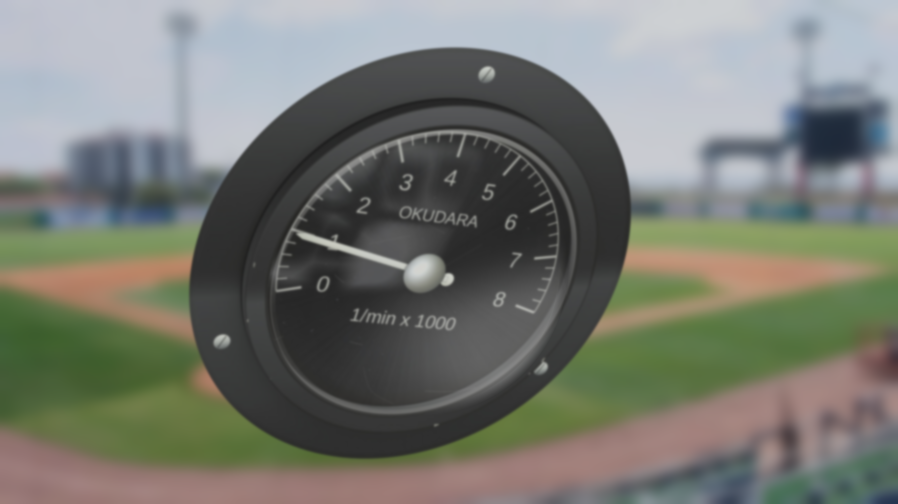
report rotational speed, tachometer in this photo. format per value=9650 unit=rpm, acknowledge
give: value=1000 unit=rpm
